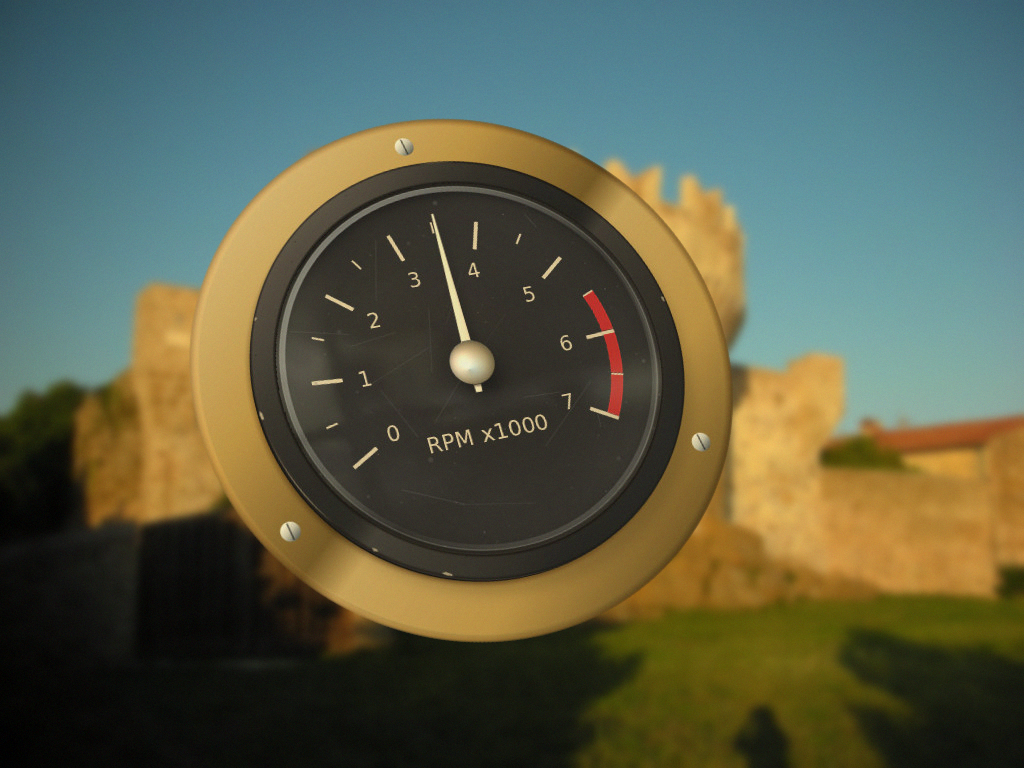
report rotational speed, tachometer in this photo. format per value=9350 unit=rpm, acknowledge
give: value=3500 unit=rpm
